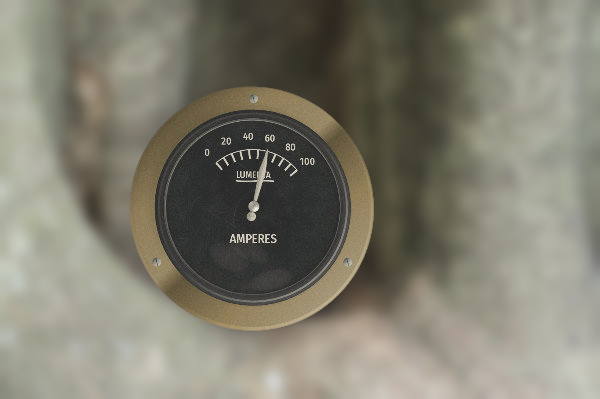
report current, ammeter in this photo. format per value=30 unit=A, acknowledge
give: value=60 unit=A
